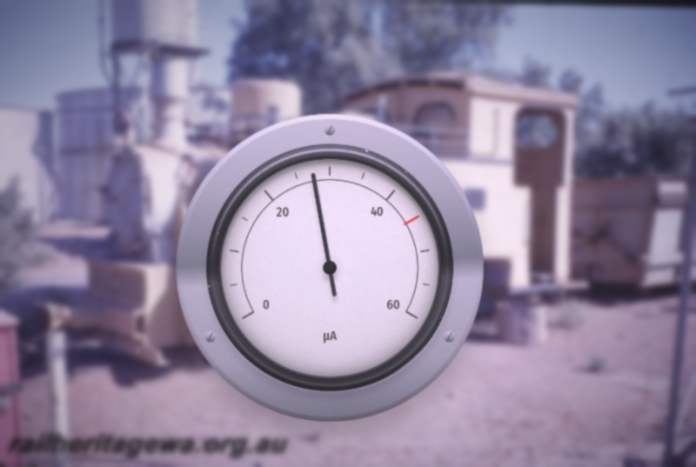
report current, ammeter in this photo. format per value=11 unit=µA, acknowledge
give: value=27.5 unit=µA
